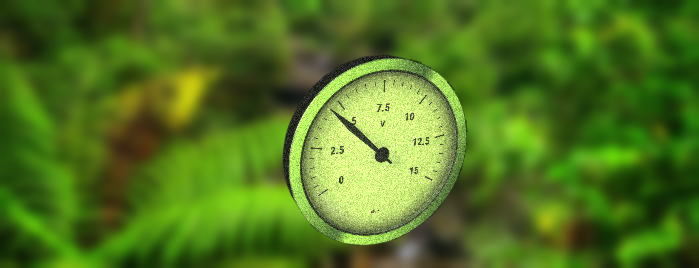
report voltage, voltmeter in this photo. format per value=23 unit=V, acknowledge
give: value=4.5 unit=V
